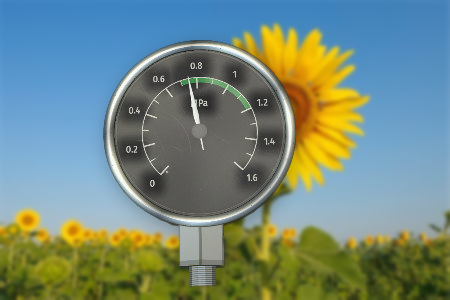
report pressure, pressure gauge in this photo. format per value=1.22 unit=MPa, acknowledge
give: value=0.75 unit=MPa
